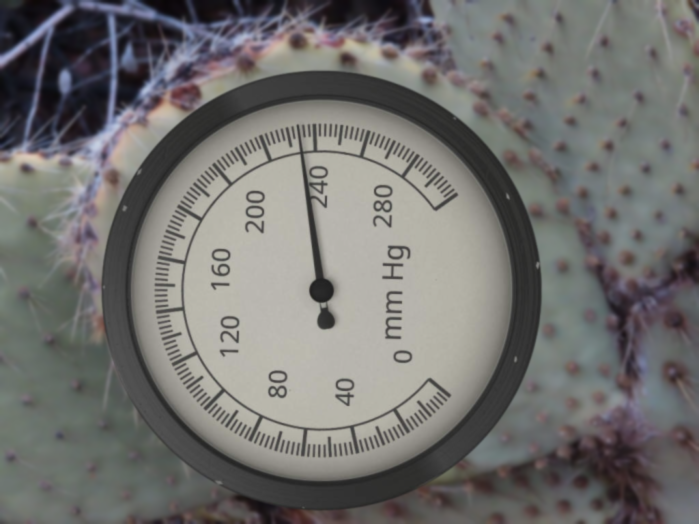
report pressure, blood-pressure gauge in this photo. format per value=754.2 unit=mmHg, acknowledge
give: value=234 unit=mmHg
